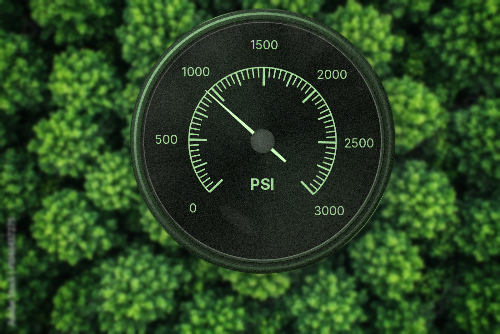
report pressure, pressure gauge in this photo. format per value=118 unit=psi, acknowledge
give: value=950 unit=psi
